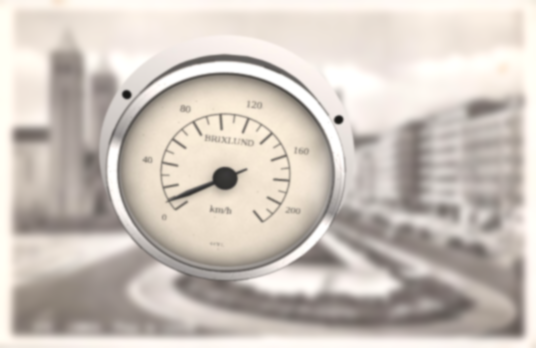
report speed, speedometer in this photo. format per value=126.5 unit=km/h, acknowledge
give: value=10 unit=km/h
